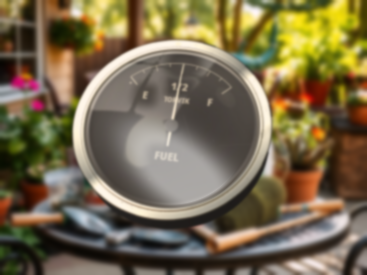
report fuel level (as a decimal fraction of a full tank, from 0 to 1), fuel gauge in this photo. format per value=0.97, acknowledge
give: value=0.5
